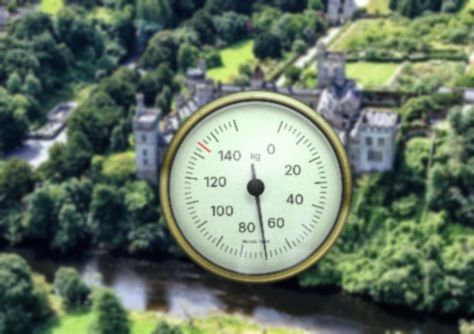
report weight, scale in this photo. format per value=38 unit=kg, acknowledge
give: value=70 unit=kg
